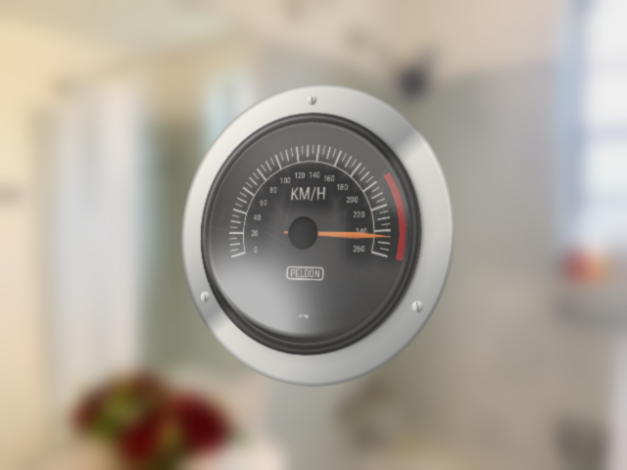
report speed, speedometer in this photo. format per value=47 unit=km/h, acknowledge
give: value=245 unit=km/h
